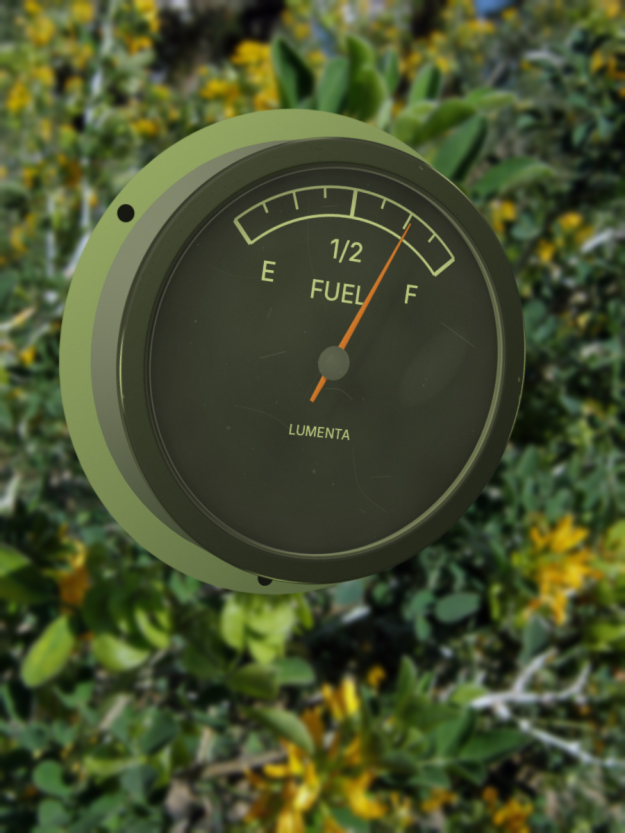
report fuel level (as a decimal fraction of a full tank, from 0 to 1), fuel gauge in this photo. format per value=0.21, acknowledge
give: value=0.75
